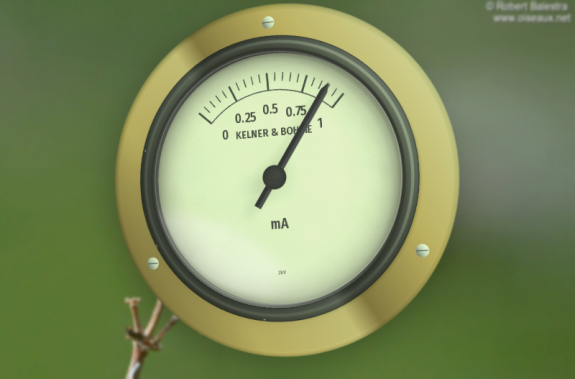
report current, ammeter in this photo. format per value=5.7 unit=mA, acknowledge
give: value=0.9 unit=mA
